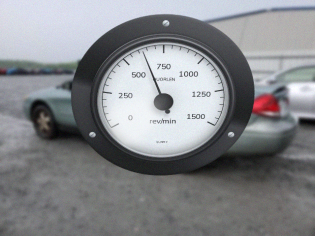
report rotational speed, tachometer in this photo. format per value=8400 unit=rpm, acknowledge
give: value=625 unit=rpm
